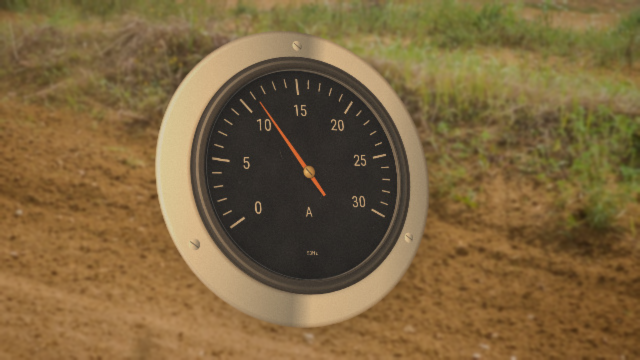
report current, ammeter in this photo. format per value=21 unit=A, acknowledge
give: value=11 unit=A
